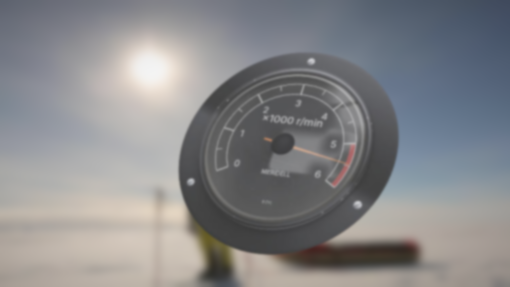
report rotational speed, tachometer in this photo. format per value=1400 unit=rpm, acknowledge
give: value=5500 unit=rpm
